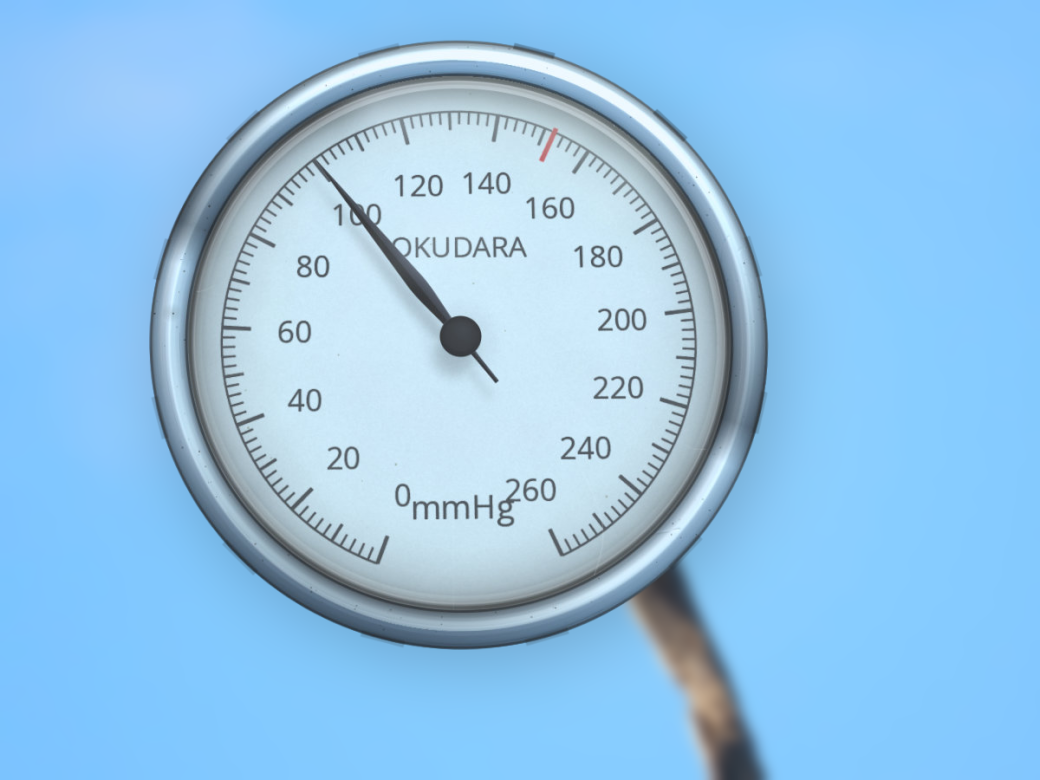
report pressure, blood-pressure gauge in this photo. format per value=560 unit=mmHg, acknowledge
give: value=100 unit=mmHg
